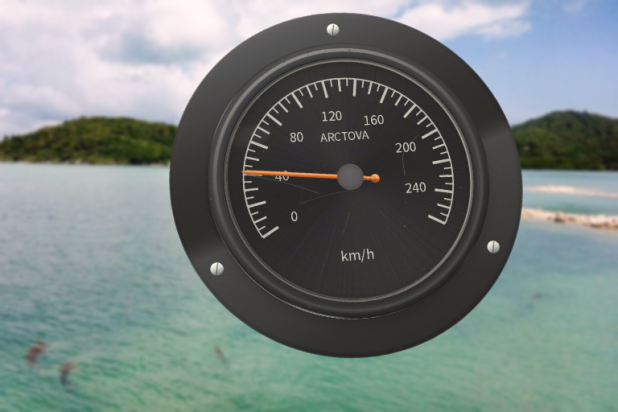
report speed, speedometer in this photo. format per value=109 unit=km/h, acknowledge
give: value=40 unit=km/h
